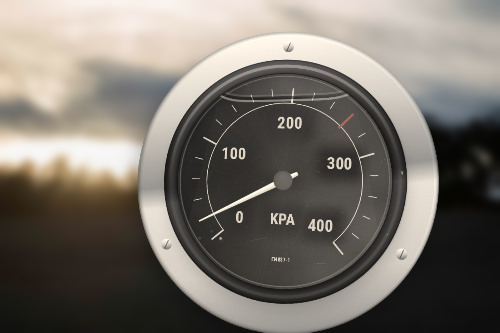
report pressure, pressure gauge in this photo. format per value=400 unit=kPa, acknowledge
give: value=20 unit=kPa
